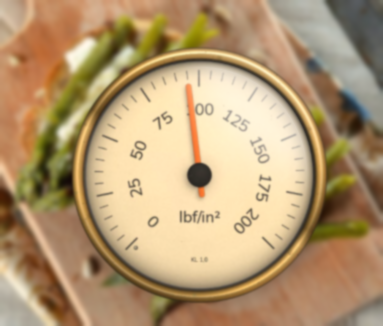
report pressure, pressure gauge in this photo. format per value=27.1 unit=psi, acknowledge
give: value=95 unit=psi
